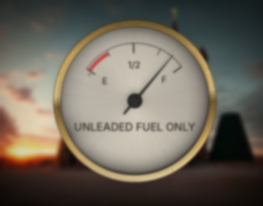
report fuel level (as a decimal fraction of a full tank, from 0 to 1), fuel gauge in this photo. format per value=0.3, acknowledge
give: value=0.875
